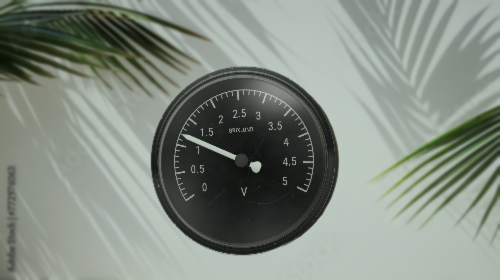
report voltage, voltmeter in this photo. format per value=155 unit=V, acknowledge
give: value=1.2 unit=V
